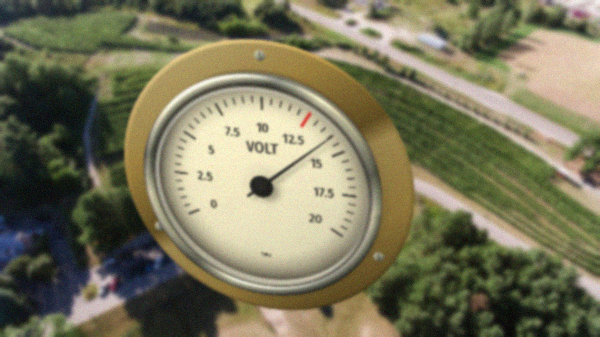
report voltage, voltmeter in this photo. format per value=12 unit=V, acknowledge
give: value=14 unit=V
